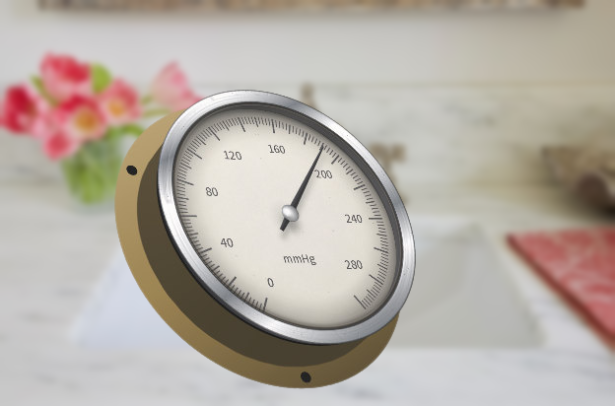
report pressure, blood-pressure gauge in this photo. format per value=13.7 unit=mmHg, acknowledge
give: value=190 unit=mmHg
